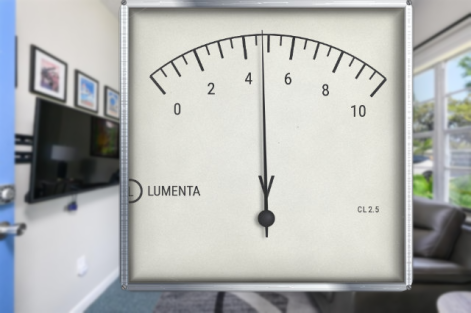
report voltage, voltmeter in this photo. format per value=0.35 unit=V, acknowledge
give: value=4.75 unit=V
